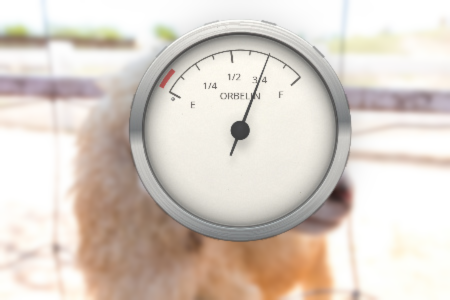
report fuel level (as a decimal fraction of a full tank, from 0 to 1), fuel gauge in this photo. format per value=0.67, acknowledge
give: value=0.75
